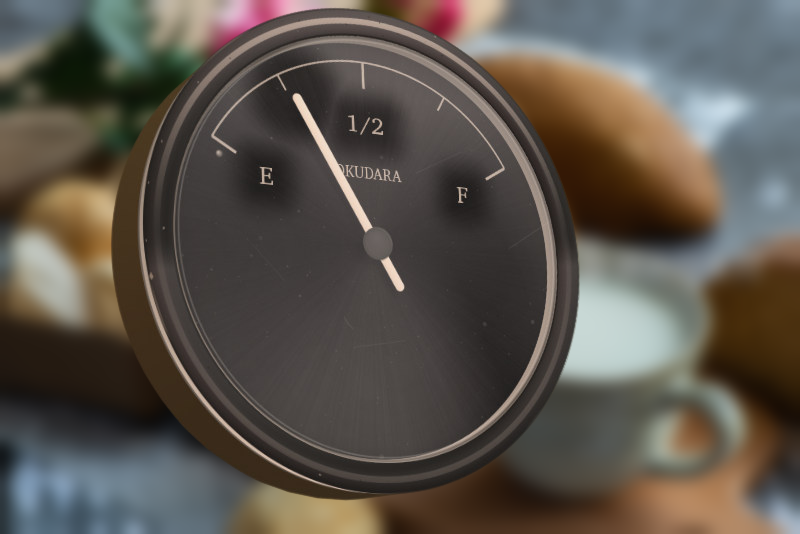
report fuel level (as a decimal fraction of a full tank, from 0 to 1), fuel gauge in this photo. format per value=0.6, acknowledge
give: value=0.25
